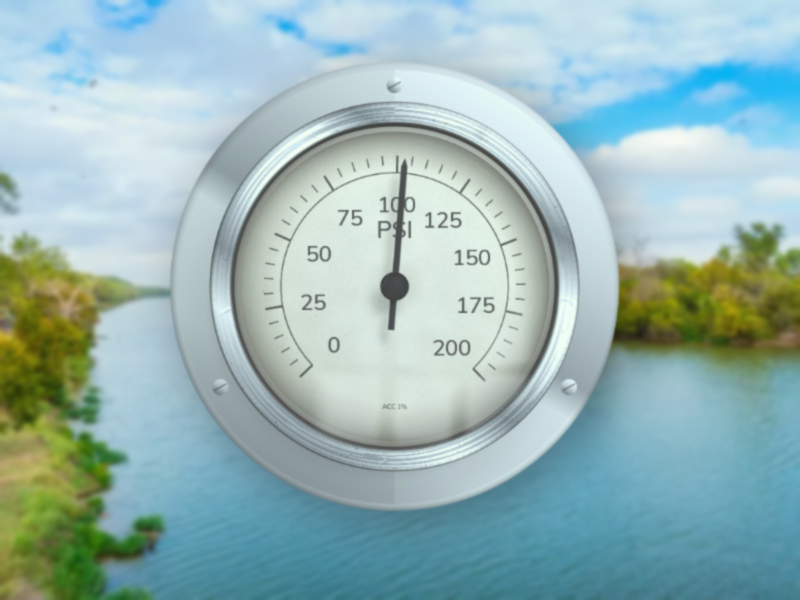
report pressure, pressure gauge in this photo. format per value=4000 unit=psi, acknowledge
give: value=102.5 unit=psi
